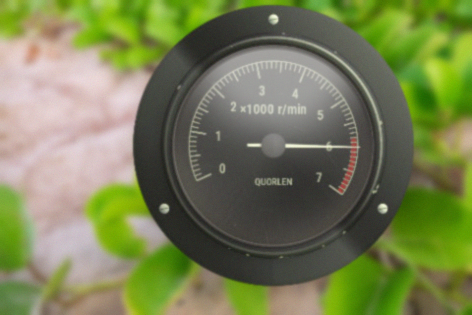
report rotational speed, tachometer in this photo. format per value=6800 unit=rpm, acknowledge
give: value=6000 unit=rpm
